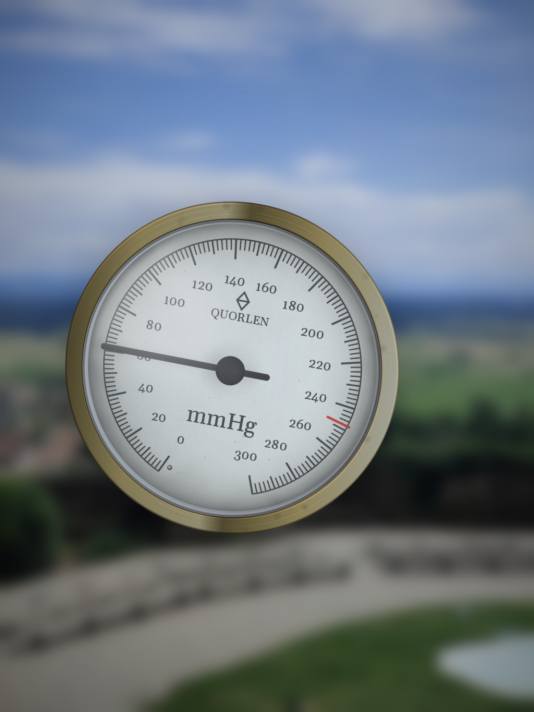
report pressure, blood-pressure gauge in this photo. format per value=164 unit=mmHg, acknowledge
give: value=62 unit=mmHg
